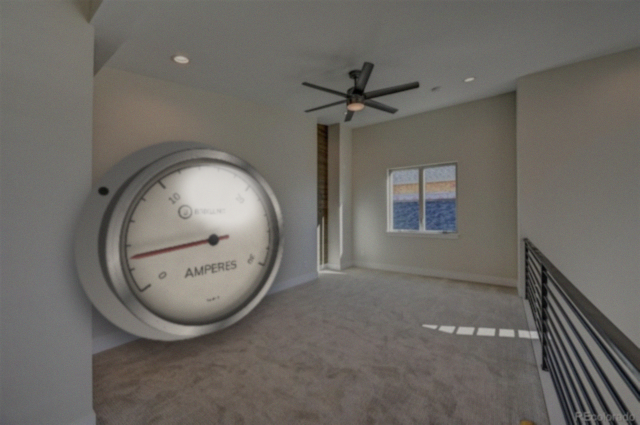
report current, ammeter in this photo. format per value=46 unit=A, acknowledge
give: value=3 unit=A
